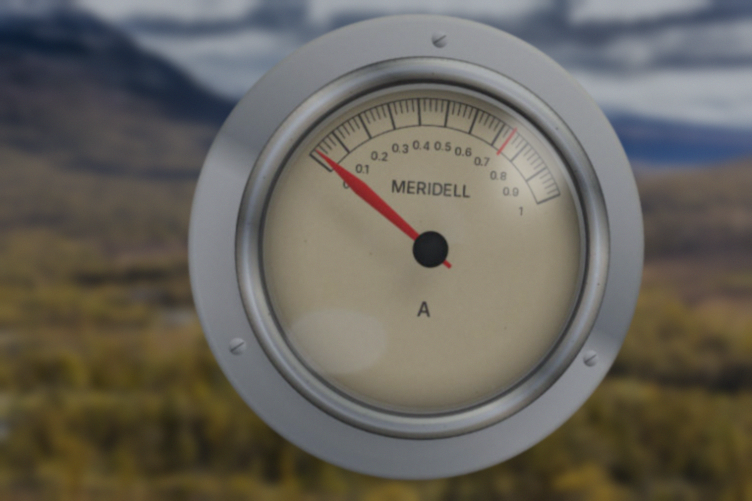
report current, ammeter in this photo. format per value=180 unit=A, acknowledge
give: value=0.02 unit=A
